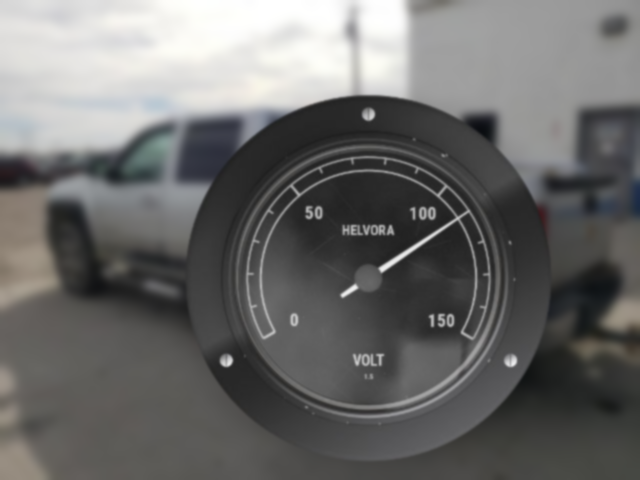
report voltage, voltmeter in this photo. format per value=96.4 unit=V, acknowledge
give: value=110 unit=V
